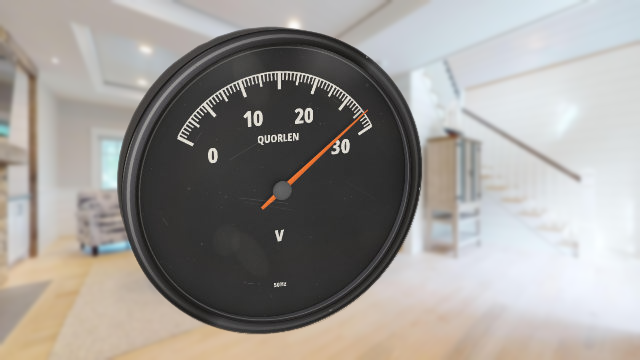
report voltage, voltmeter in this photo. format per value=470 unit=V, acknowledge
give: value=27.5 unit=V
